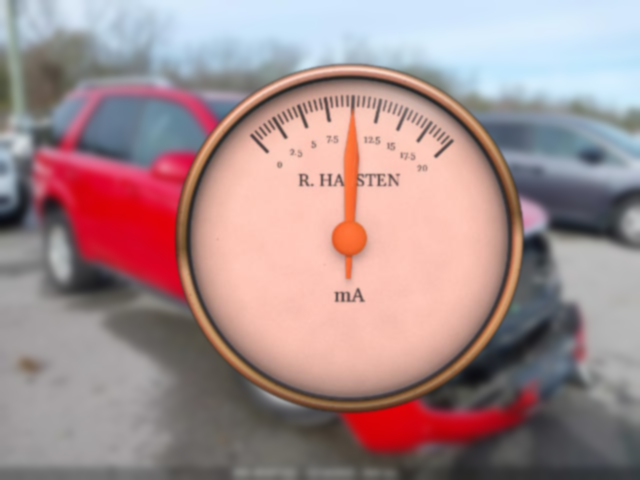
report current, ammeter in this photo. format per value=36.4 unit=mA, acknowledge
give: value=10 unit=mA
